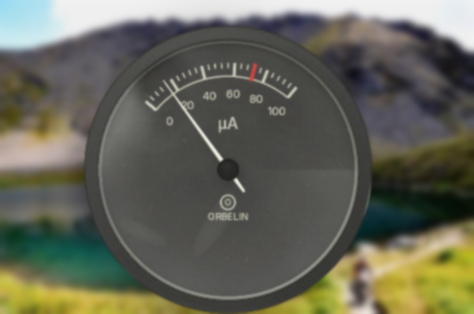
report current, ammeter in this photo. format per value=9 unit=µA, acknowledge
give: value=16 unit=µA
